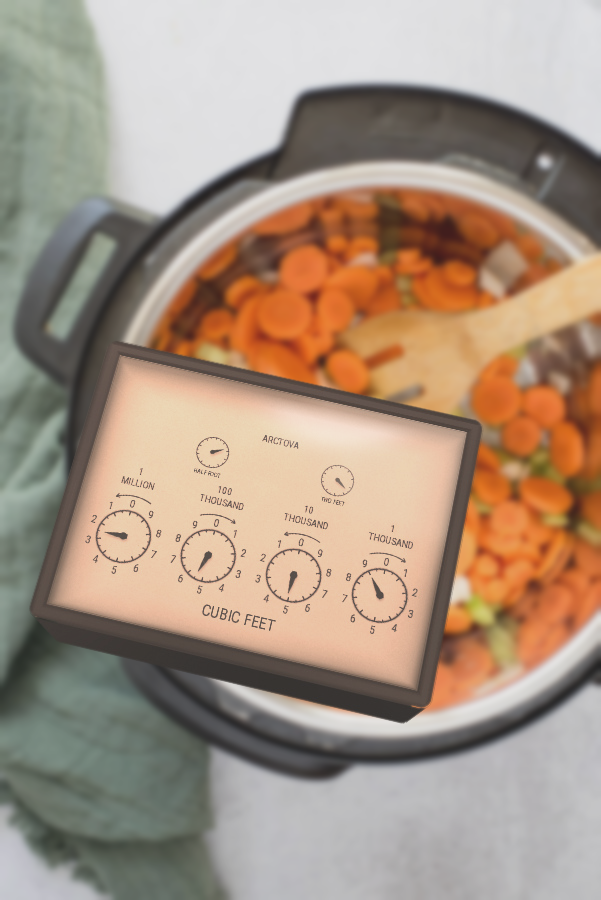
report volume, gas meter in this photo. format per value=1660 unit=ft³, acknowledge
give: value=254900 unit=ft³
